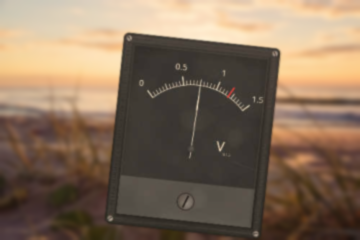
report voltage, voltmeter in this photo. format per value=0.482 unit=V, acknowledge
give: value=0.75 unit=V
